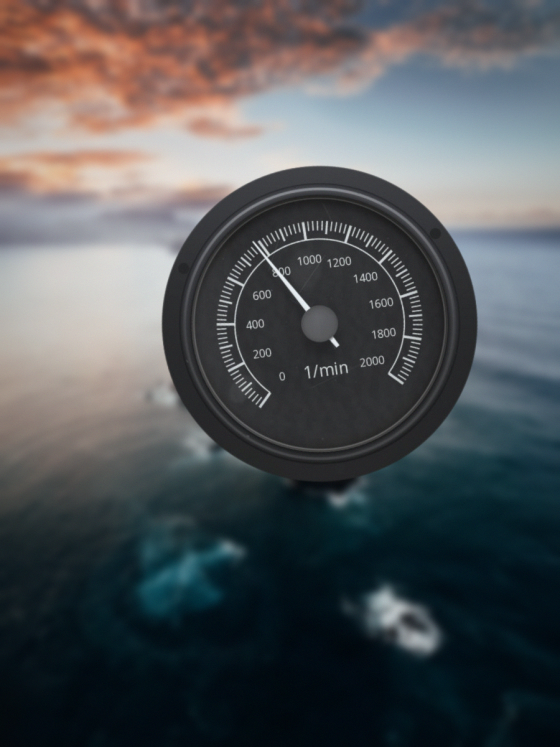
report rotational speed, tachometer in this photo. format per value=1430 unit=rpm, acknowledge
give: value=780 unit=rpm
